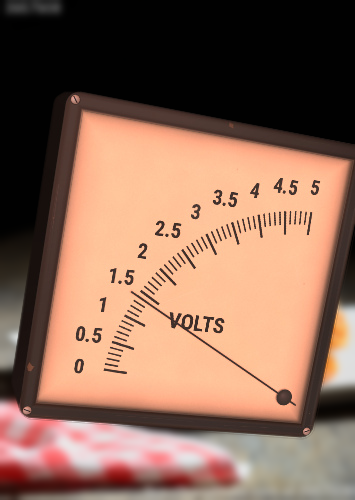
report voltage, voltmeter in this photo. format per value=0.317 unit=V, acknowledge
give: value=1.4 unit=V
